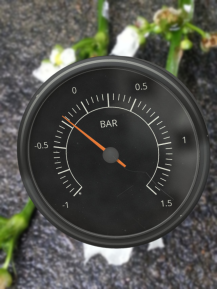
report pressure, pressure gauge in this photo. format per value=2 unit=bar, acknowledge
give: value=-0.2 unit=bar
